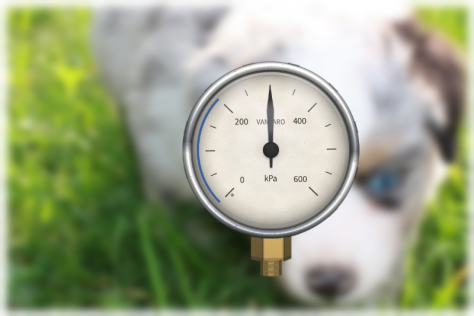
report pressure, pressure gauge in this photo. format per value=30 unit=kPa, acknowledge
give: value=300 unit=kPa
